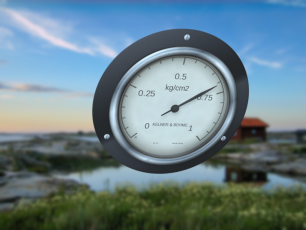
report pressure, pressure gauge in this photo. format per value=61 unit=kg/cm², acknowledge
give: value=0.7 unit=kg/cm²
